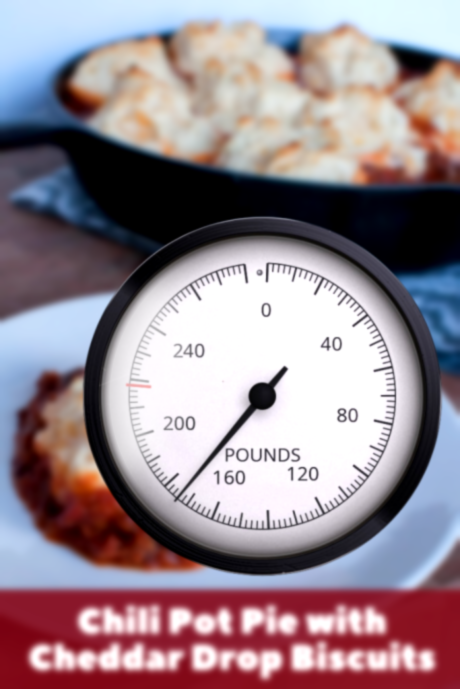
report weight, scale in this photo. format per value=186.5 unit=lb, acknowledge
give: value=174 unit=lb
